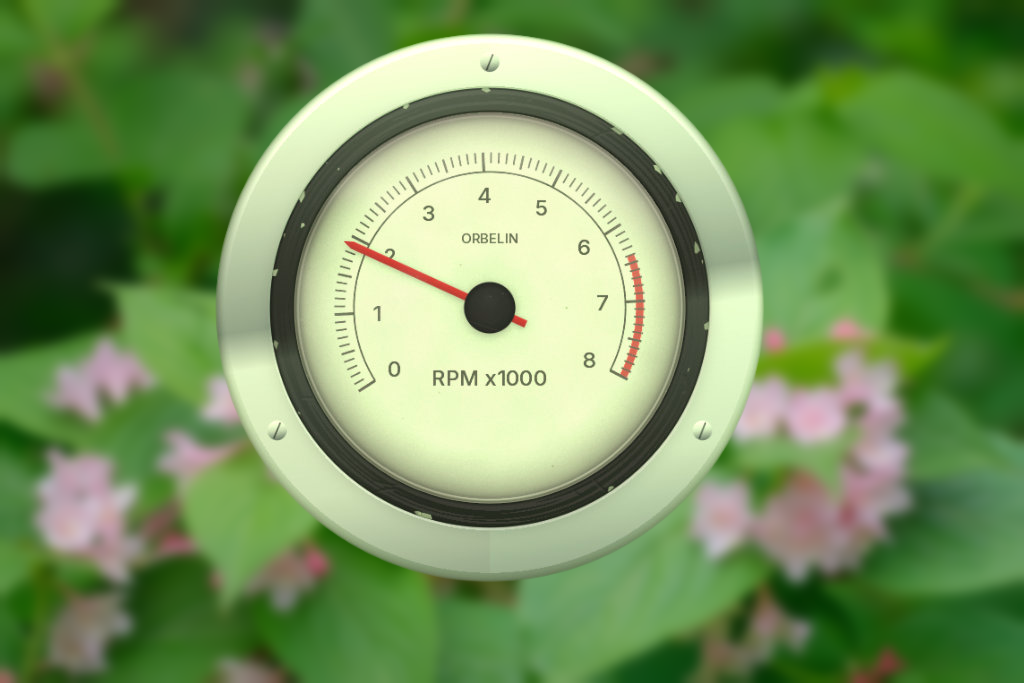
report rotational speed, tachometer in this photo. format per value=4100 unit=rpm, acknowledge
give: value=1900 unit=rpm
